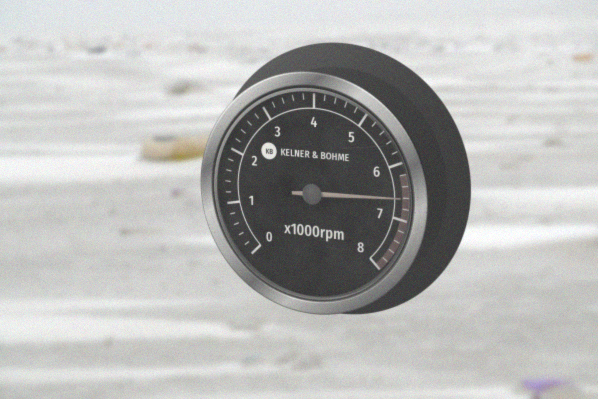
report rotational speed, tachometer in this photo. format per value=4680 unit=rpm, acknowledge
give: value=6600 unit=rpm
